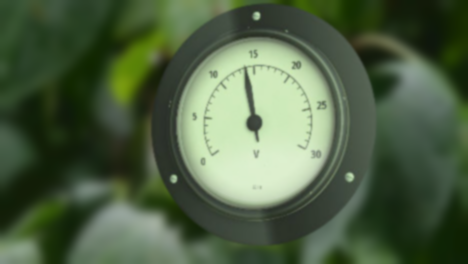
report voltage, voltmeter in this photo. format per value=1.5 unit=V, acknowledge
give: value=14 unit=V
